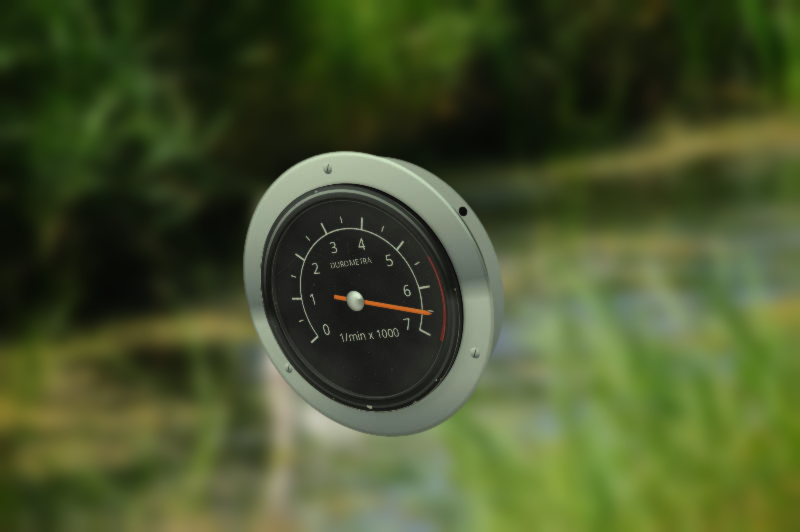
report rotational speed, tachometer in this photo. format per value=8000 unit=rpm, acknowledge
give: value=6500 unit=rpm
